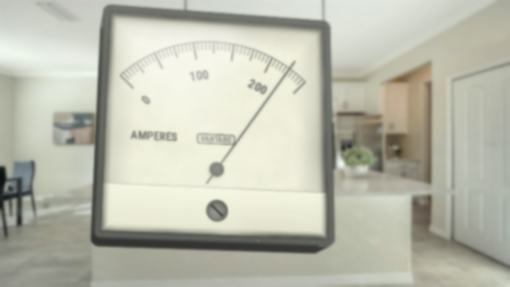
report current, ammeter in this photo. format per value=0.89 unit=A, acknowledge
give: value=225 unit=A
